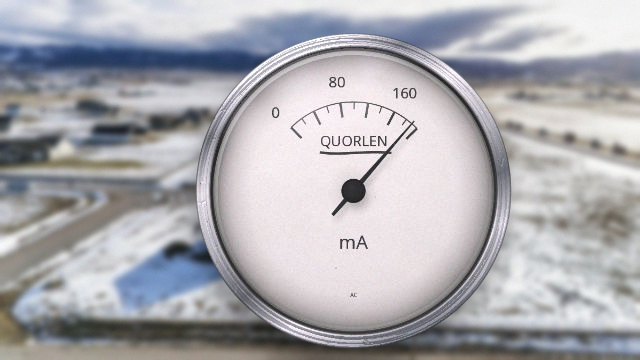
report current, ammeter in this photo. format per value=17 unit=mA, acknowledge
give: value=190 unit=mA
